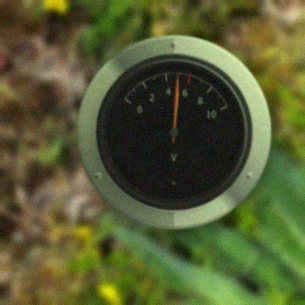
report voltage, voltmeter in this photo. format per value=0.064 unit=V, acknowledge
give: value=5 unit=V
